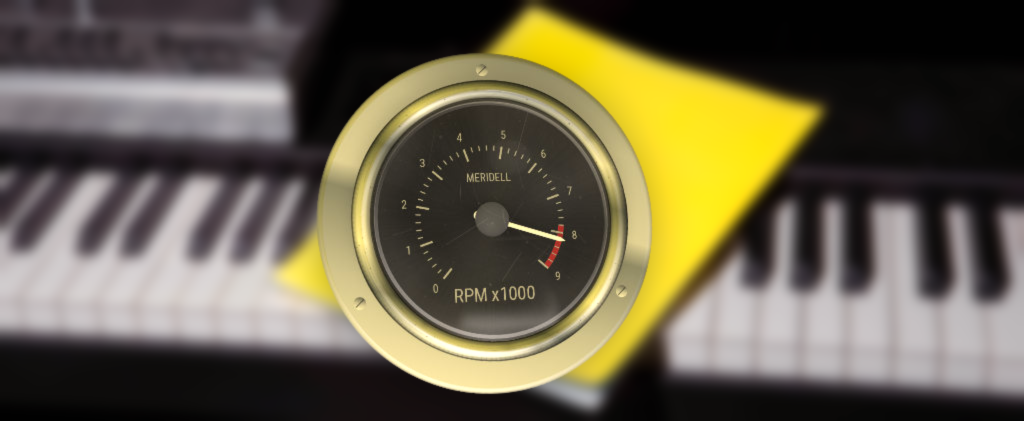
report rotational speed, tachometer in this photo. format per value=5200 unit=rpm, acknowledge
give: value=8200 unit=rpm
